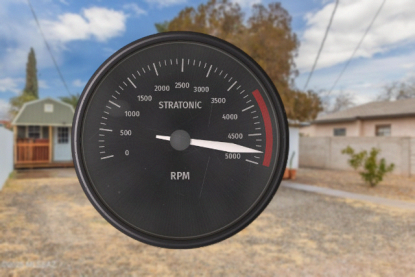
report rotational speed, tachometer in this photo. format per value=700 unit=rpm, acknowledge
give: value=4800 unit=rpm
